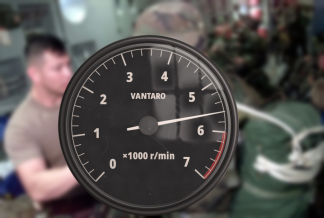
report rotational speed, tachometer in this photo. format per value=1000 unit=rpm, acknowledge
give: value=5600 unit=rpm
